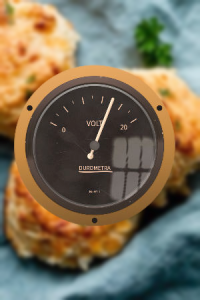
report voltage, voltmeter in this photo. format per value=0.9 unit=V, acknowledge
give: value=14 unit=V
